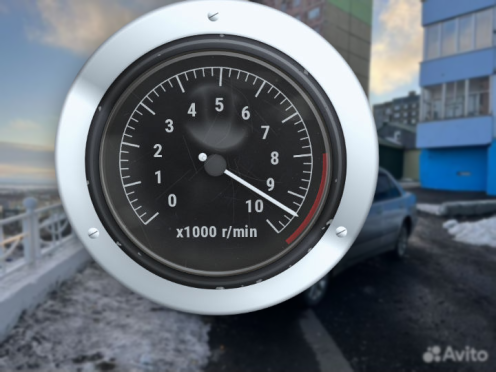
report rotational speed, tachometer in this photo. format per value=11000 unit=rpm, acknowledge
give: value=9400 unit=rpm
